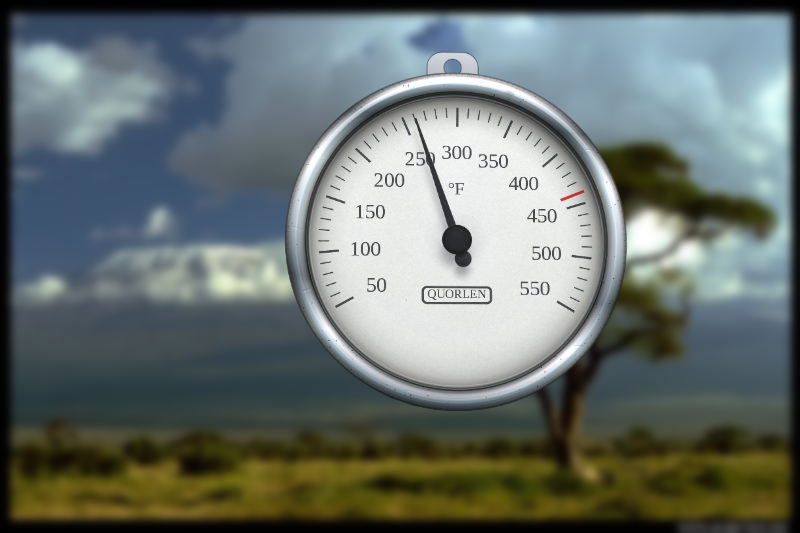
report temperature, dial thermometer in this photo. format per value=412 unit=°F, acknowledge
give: value=260 unit=°F
